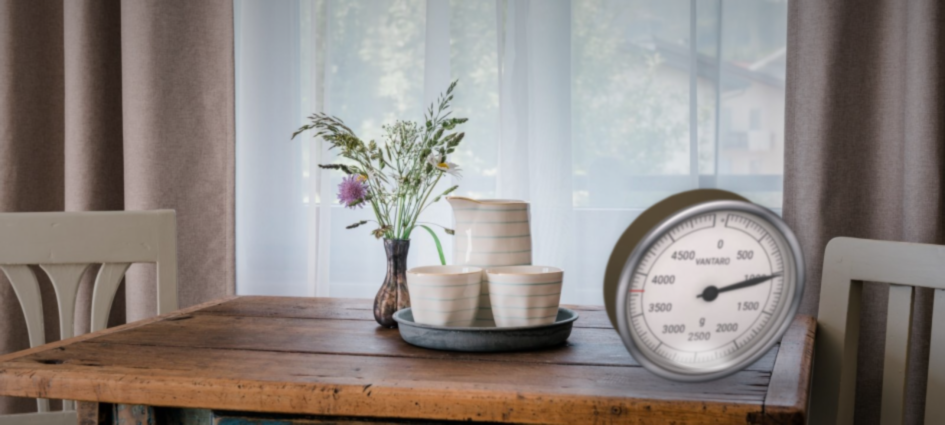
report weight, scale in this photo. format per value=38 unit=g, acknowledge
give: value=1000 unit=g
